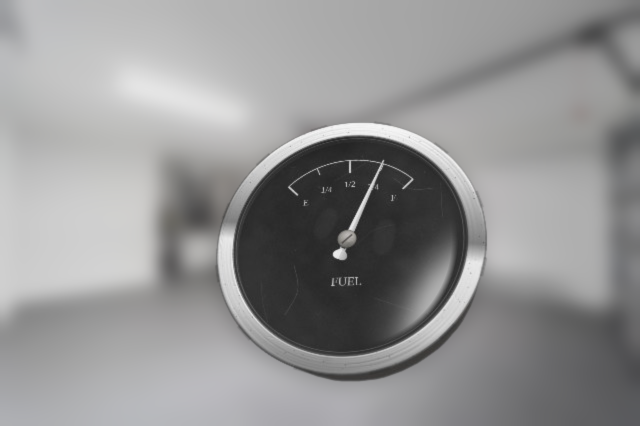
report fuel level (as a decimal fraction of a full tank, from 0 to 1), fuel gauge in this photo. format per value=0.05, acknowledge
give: value=0.75
